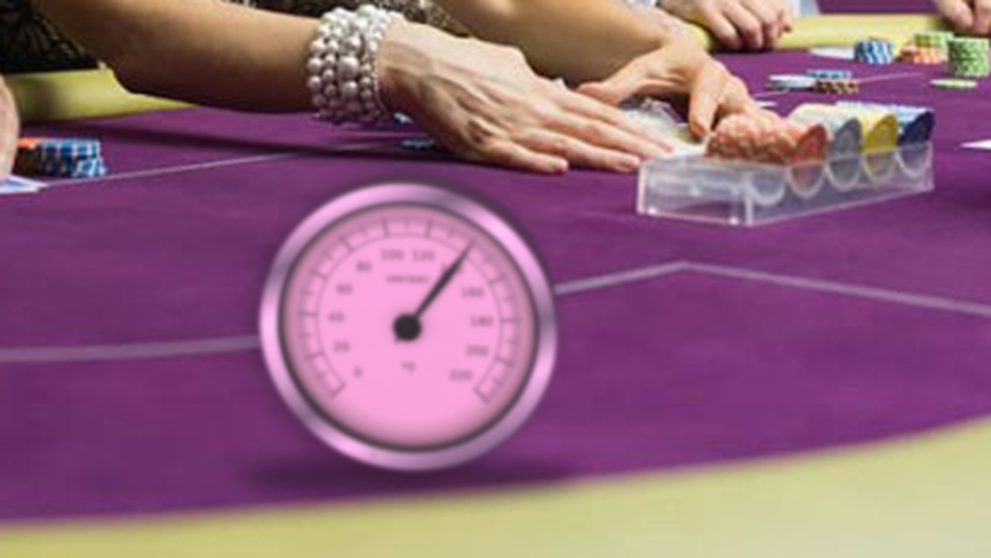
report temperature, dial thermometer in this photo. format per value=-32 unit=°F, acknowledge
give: value=140 unit=°F
